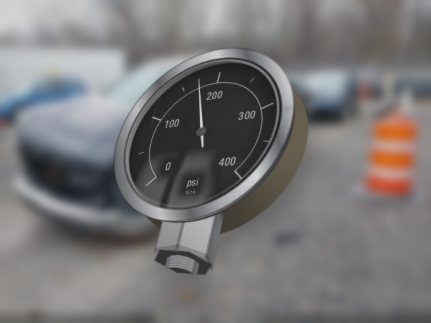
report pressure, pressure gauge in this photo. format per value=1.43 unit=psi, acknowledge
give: value=175 unit=psi
